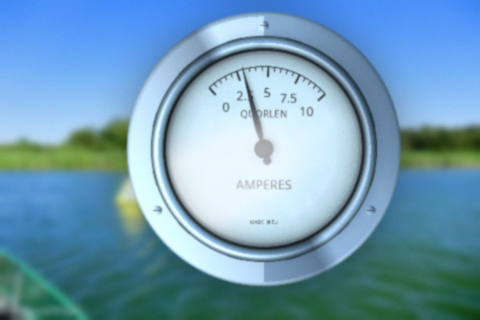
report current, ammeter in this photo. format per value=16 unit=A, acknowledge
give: value=3 unit=A
